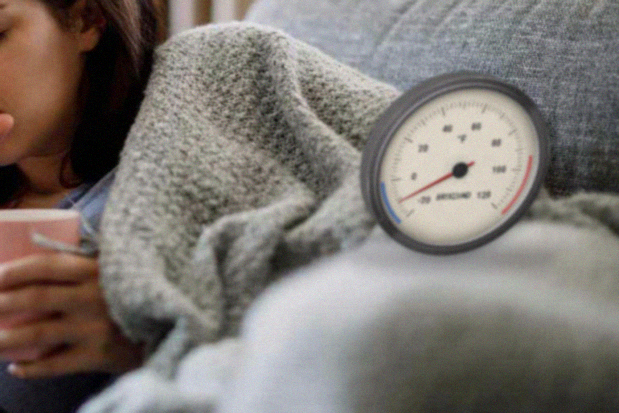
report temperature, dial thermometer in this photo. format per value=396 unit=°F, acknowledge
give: value=-10 unit=°F
